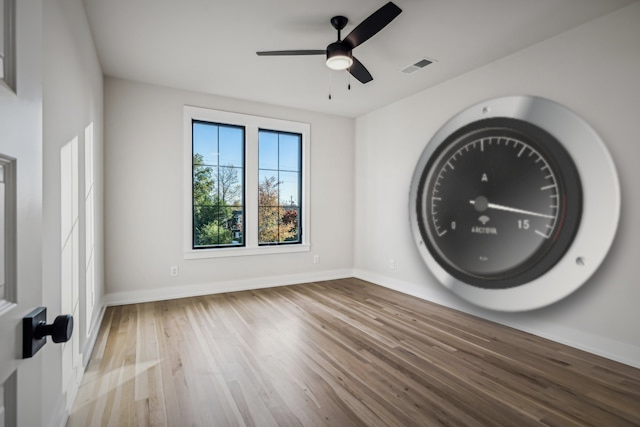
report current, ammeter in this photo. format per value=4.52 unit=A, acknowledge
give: value=14 unit=A
